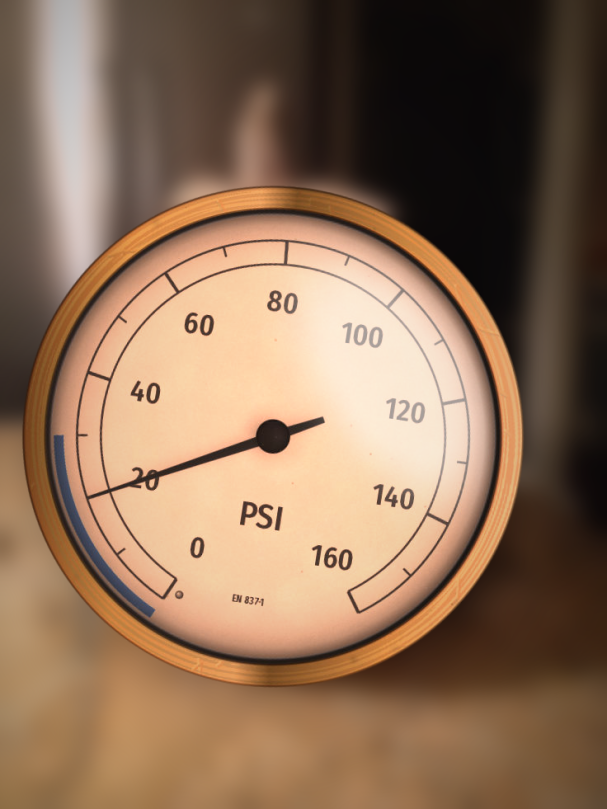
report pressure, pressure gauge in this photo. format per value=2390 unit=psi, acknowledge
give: value=20 unit=psi
